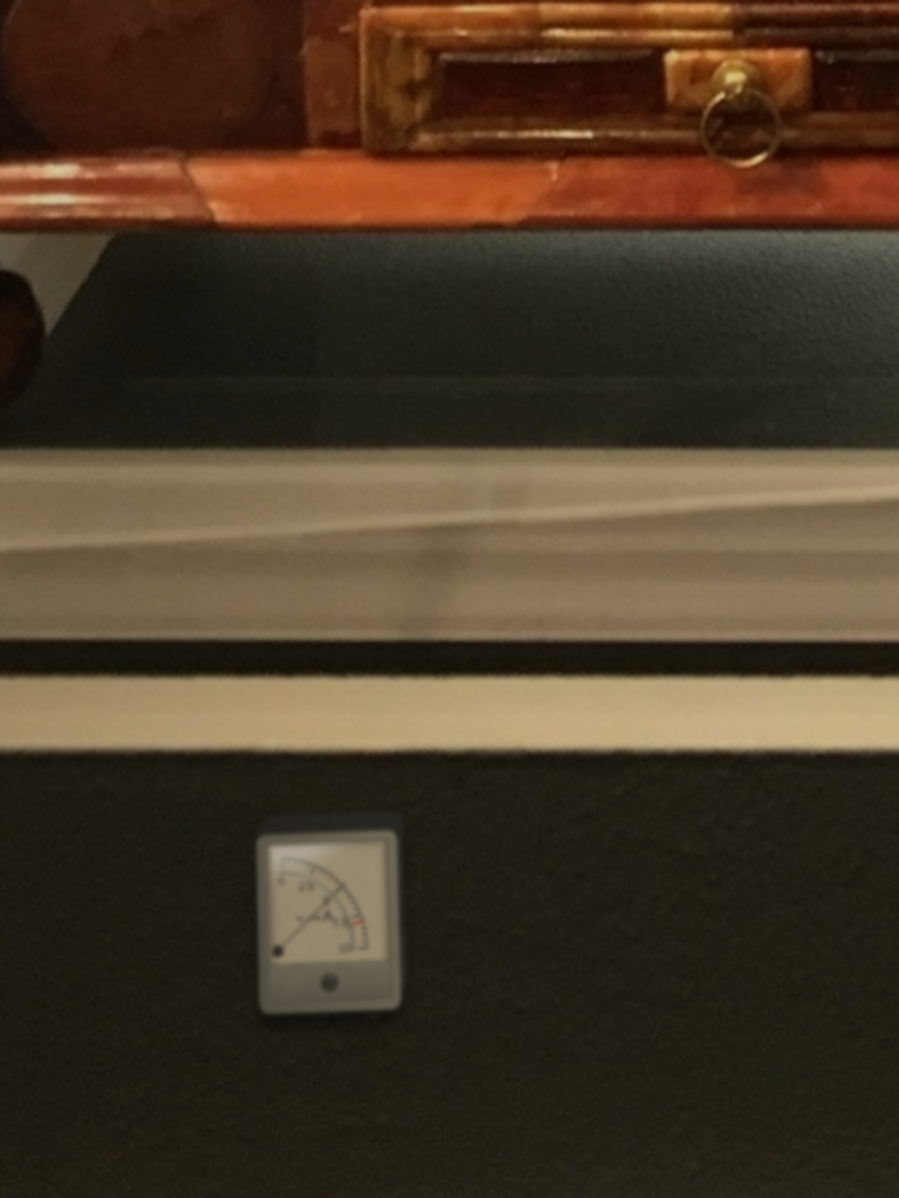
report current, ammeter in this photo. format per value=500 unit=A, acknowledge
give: value=5 unit=A
